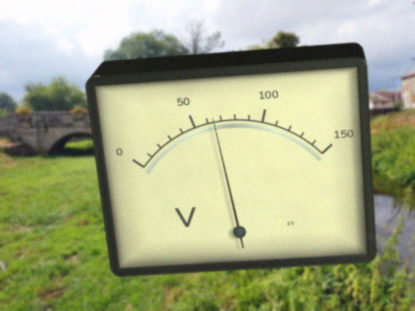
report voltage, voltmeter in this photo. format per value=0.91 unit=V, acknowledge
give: value=65 unit=V
